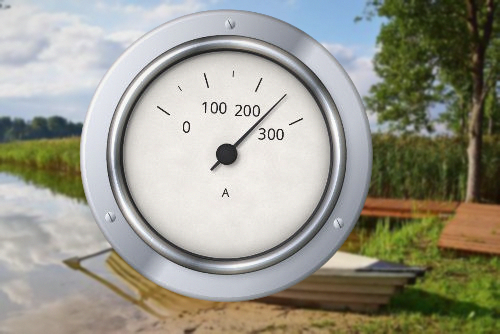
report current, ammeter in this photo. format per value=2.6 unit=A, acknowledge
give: value=250 unit=A
